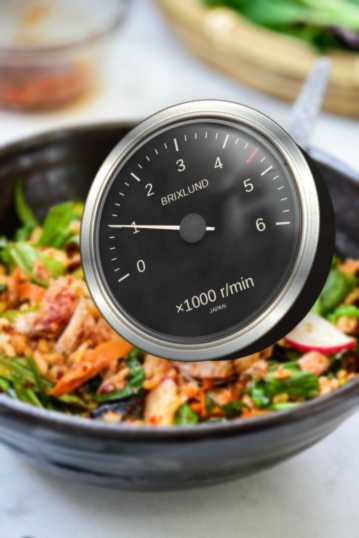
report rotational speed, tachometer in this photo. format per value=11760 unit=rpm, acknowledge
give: value=1000 unit=rpm
